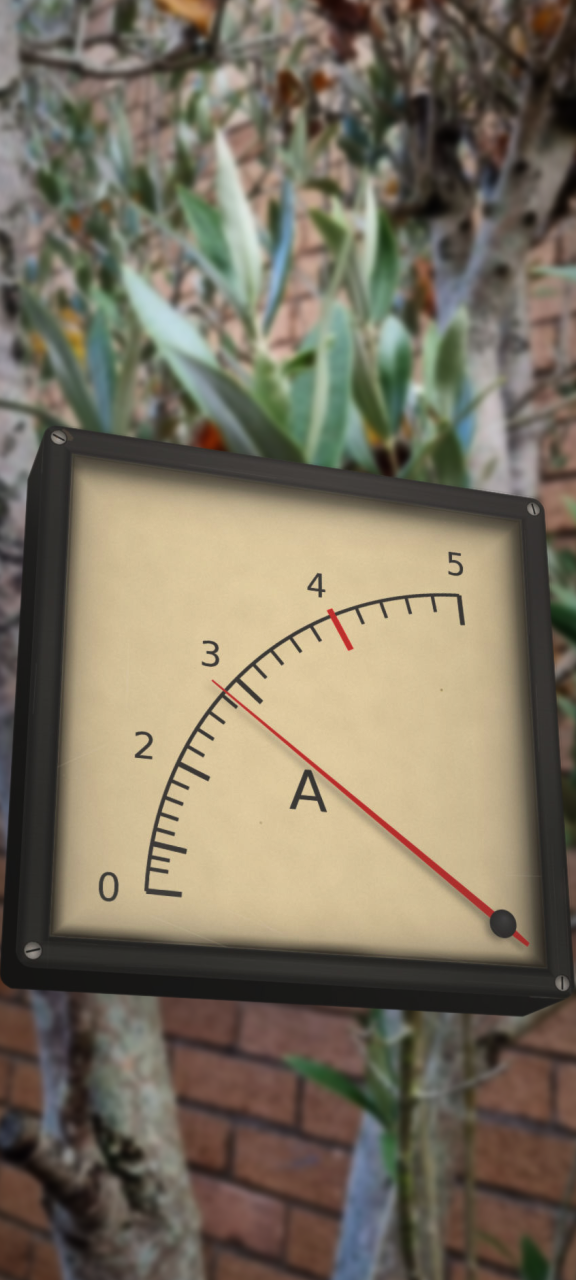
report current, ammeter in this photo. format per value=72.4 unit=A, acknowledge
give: value=2.8 unit=A
